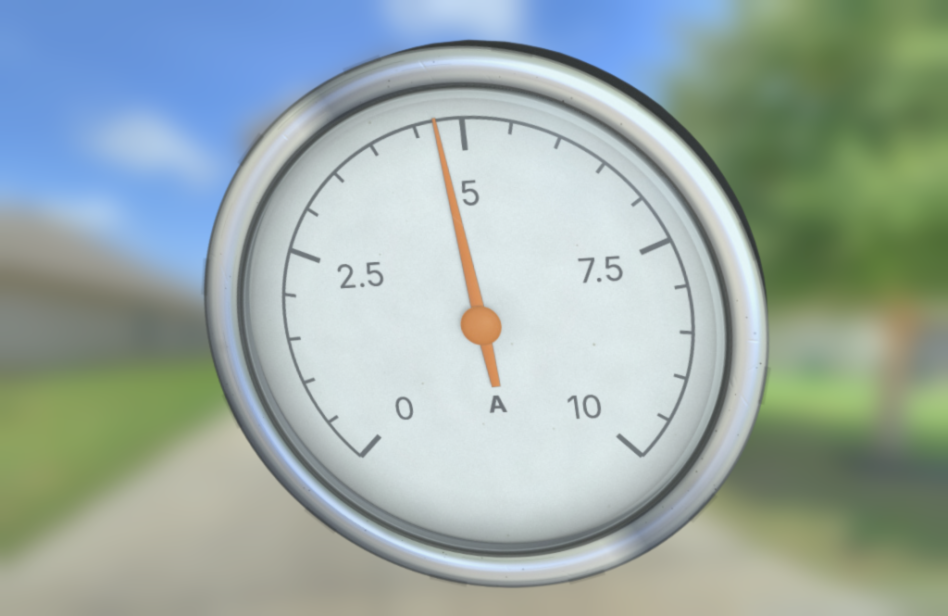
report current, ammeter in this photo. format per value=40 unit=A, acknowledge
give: value=4.75 unit=A
